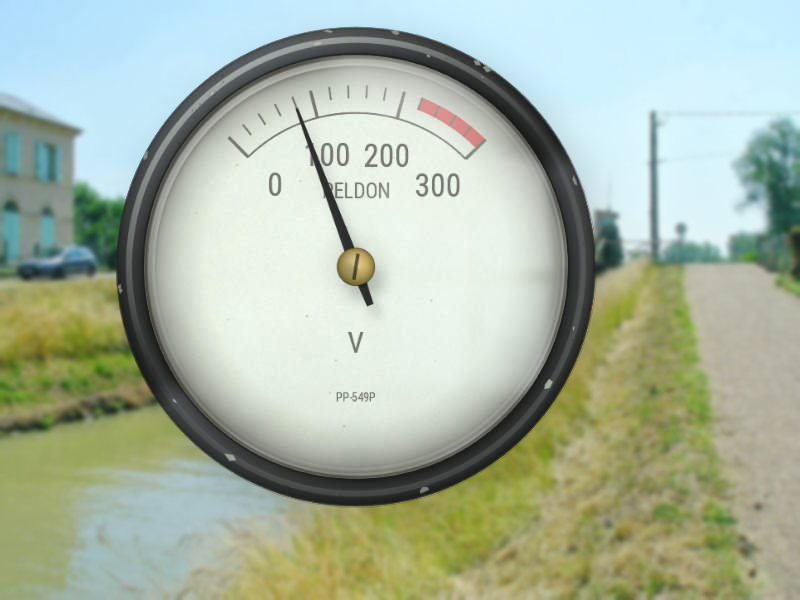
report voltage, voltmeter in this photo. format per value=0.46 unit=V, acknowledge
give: value=80 unit=V
